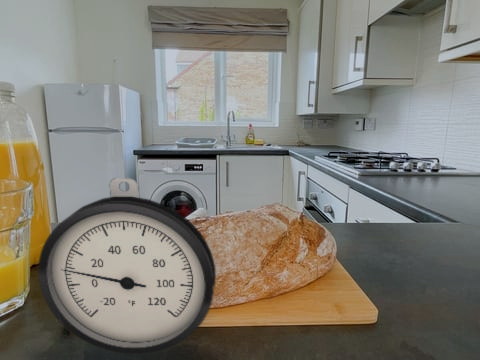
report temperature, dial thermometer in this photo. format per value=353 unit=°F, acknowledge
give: value=10 unit=°F
